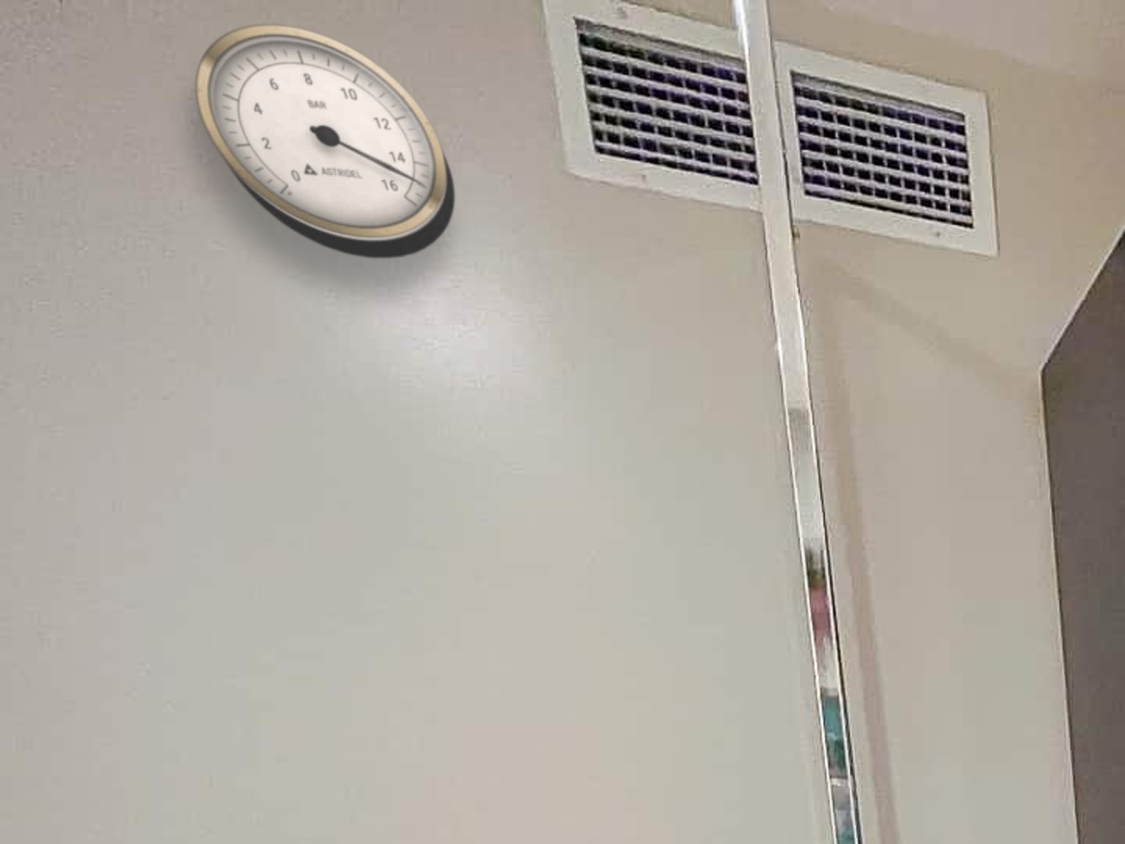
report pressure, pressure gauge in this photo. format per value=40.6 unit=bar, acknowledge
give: value=15 unit=bar
